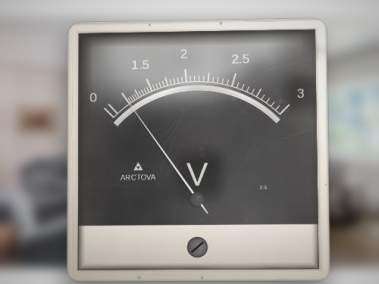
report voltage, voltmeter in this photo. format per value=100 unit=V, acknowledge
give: value=1 unit=V
